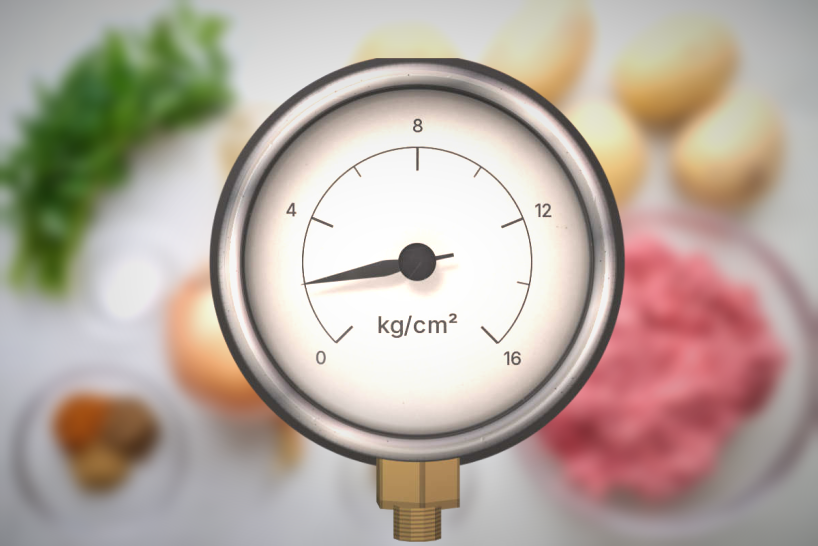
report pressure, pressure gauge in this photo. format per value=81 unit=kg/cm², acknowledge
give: value=2 unit=kg/cm²
